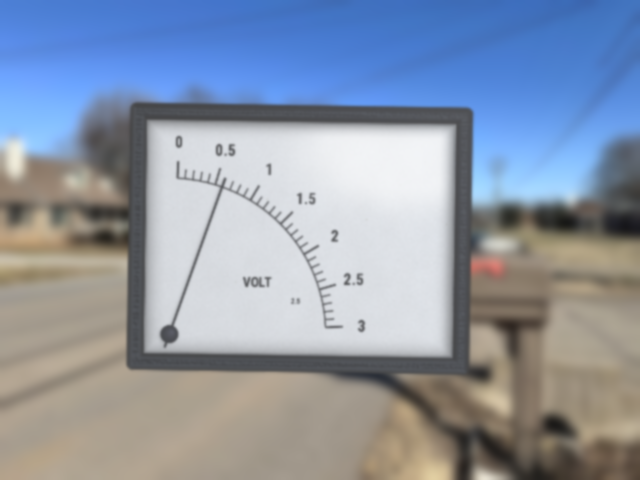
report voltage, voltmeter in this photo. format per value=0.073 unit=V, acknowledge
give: value=0.6 unit=V
